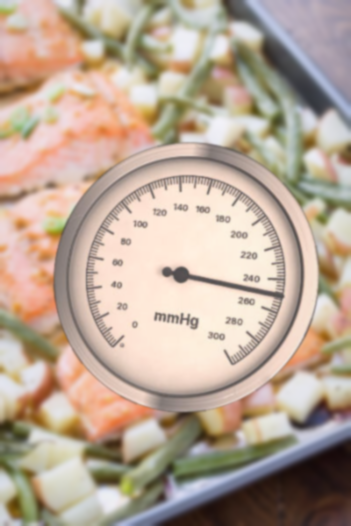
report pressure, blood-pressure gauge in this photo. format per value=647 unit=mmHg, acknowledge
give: value=250 unit=mmHg
